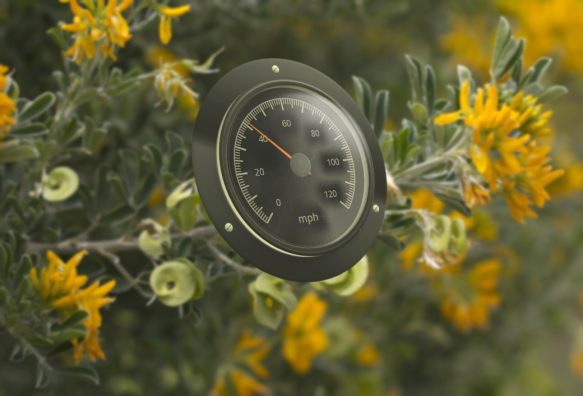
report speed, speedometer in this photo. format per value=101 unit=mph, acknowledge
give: value=40 unit=mph
